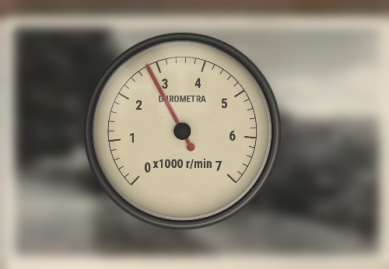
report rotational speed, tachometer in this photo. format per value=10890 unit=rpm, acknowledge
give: value=2800 unit=rpm
